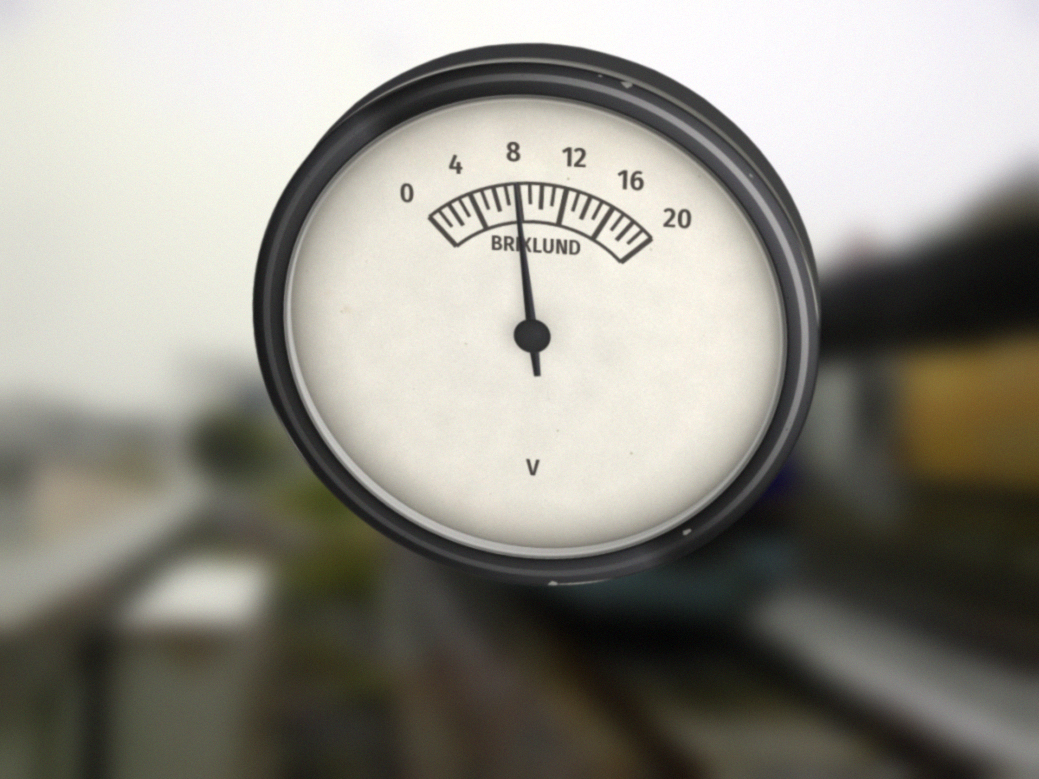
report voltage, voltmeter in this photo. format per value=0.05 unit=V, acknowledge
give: value=8 unit=V
